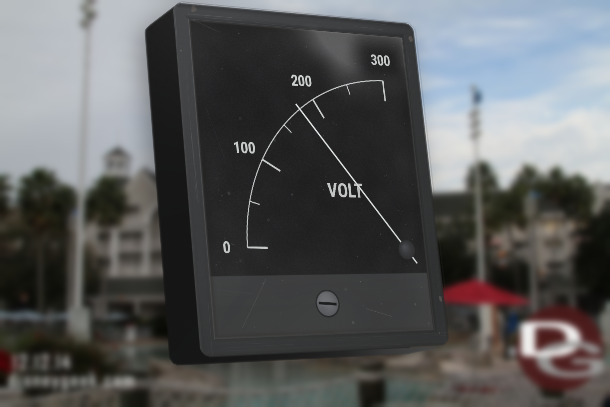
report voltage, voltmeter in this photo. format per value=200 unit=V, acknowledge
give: value=175 unit=V
